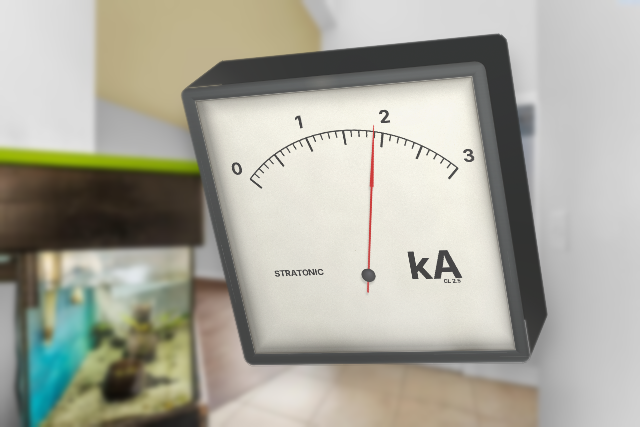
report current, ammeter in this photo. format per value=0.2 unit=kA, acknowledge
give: value=1.9 unit=kA
